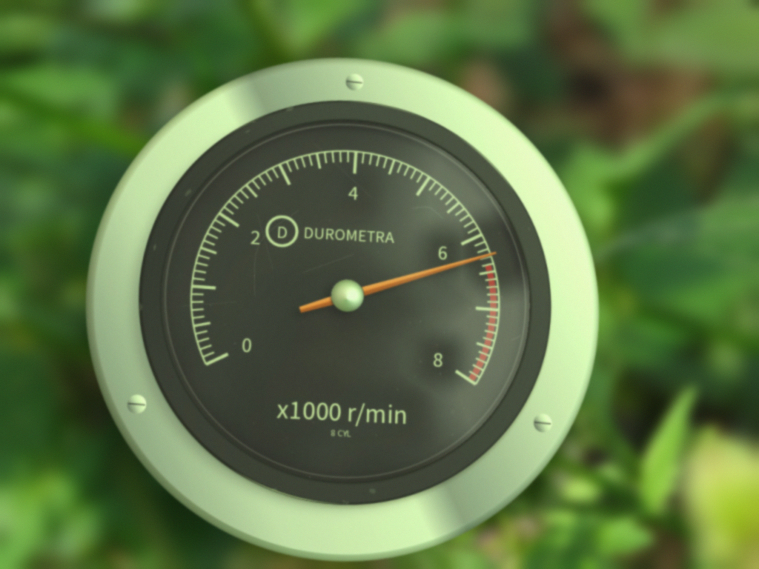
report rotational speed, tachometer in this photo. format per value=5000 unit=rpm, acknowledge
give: value=6300 unit=rpm
